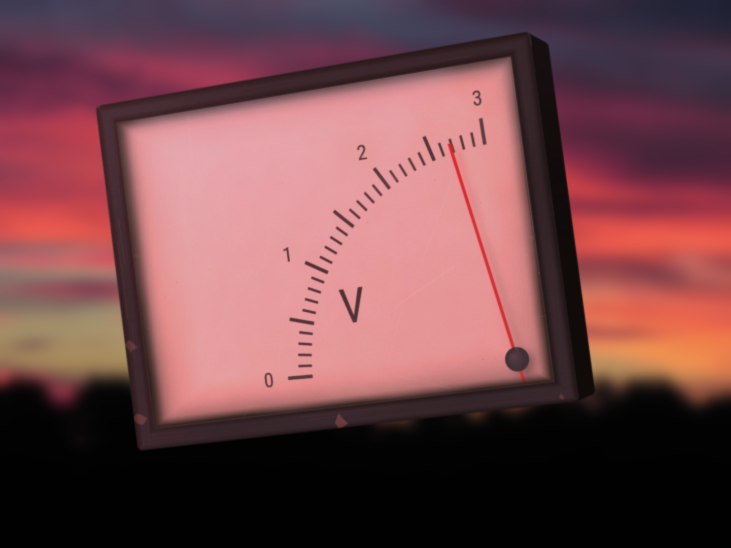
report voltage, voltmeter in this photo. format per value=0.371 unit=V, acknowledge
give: value=2.7 unit=V
